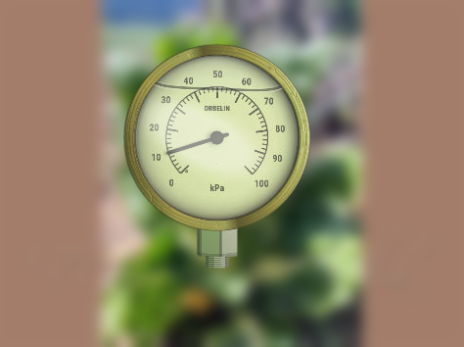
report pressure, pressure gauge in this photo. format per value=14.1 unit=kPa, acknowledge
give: value=10 unit=kPa
